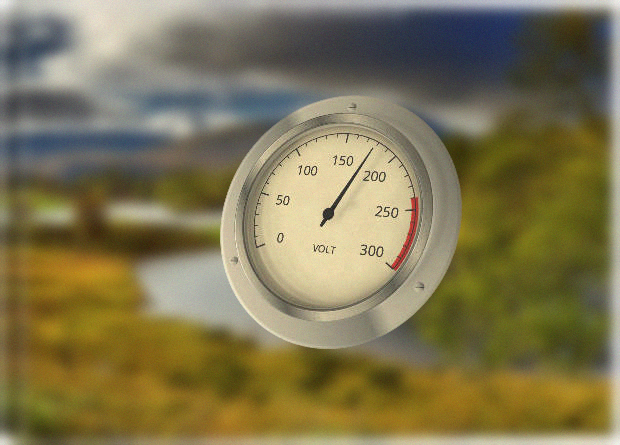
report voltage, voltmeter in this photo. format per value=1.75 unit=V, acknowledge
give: value=180 unit=V
